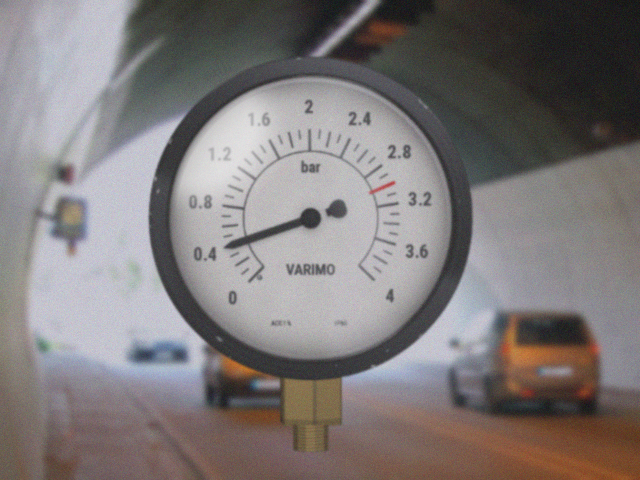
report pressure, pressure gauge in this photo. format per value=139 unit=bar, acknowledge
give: value=0.4 unit=bar
